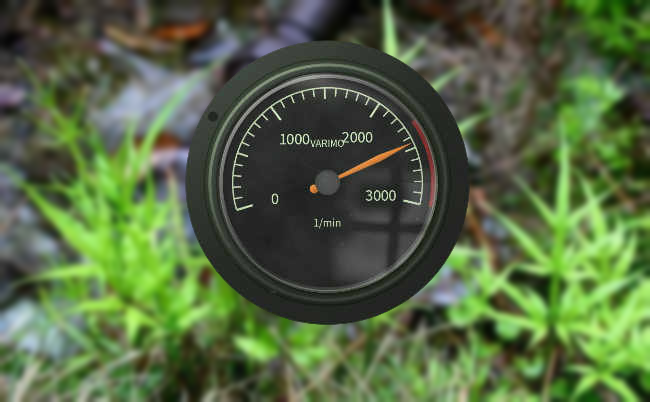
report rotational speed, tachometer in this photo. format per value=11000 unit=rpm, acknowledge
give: value=2450 unit=rpm
